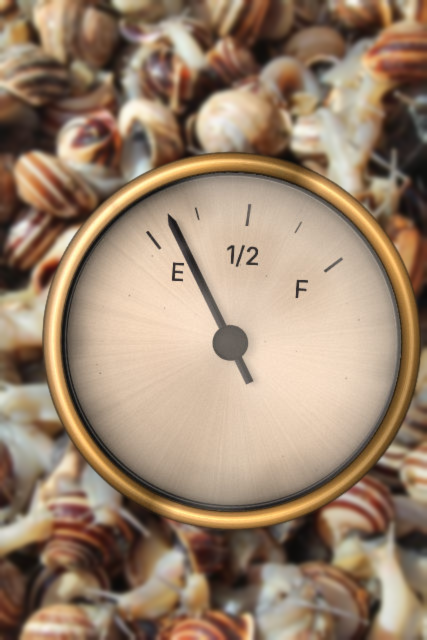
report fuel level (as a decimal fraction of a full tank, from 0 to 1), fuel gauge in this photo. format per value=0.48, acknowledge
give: value=0.125
